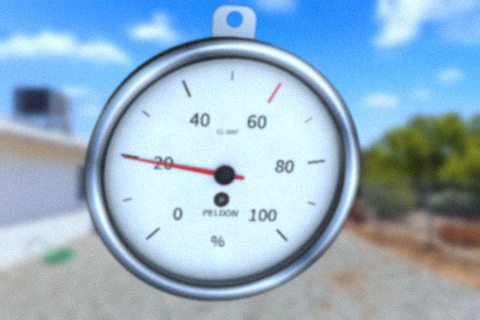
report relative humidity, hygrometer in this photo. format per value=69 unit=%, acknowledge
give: value=20 unit=%
